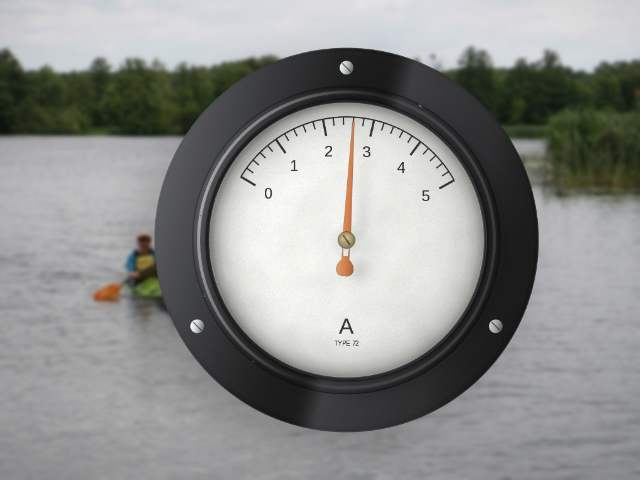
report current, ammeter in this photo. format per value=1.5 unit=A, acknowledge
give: value=2.6 unit=A
